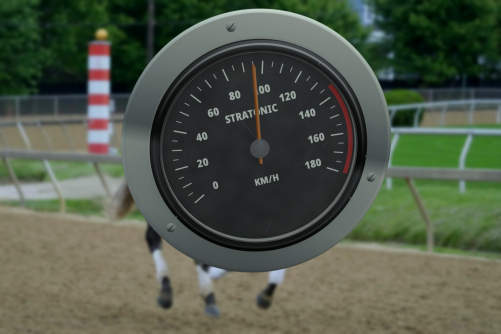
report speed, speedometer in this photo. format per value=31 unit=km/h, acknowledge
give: value=95 unit=km/h
